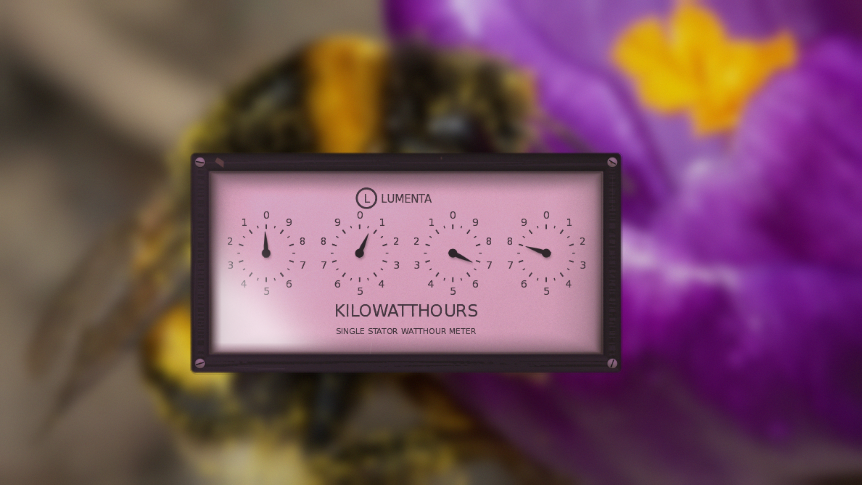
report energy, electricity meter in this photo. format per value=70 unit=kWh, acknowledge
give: value=68 unit=kWh
